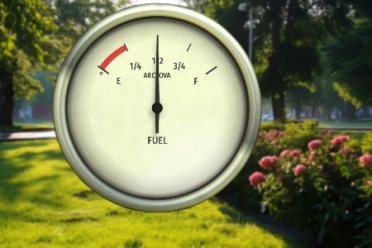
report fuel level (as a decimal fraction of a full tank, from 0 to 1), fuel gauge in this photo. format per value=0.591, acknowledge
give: value=0.5
